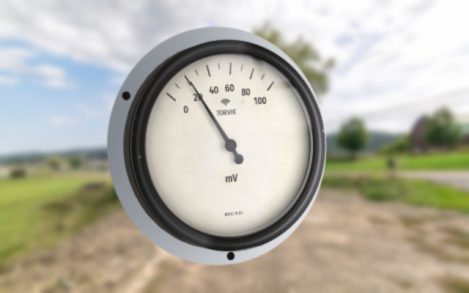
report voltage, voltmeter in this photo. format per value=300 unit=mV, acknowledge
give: value=20 unit=mV
